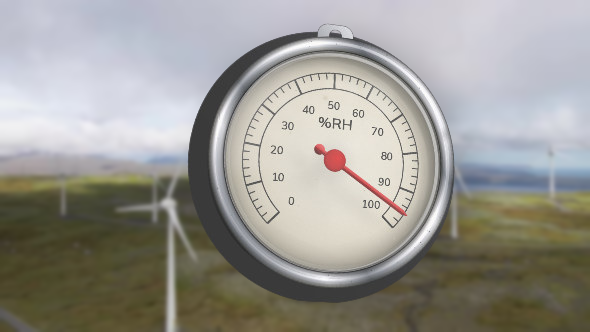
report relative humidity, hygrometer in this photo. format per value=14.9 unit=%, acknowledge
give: value=96 unit=%
